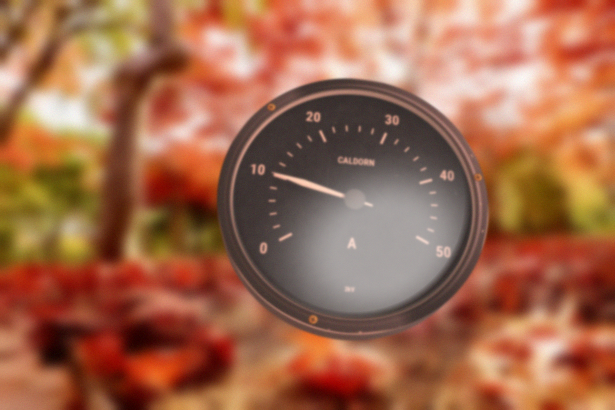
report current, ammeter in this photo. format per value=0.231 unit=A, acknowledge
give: value=10 unit=A
